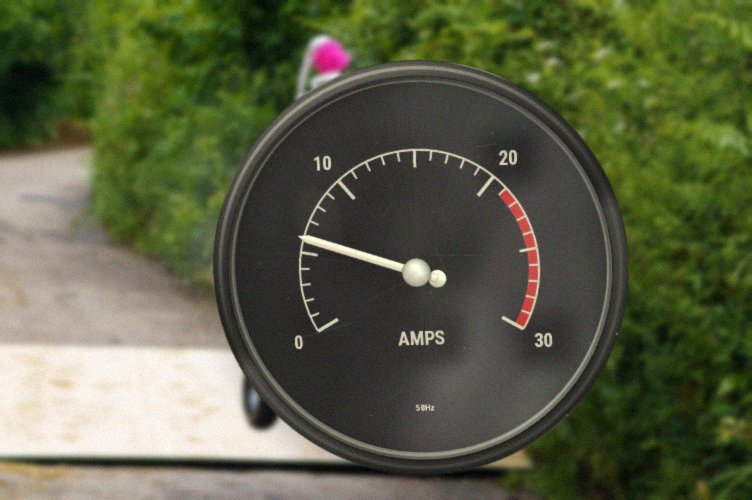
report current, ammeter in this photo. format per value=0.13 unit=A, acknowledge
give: value=6 unit=A
